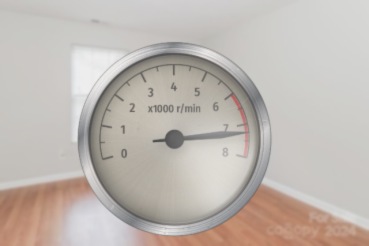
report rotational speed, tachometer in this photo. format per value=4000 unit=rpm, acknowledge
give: value=7250 unit=rpm
